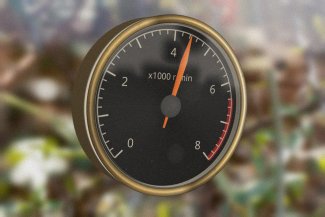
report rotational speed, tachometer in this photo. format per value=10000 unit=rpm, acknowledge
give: value=4400 unit=rpm
